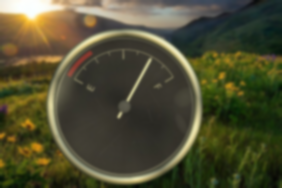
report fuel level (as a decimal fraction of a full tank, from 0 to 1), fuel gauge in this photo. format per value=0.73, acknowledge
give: value=0.75
